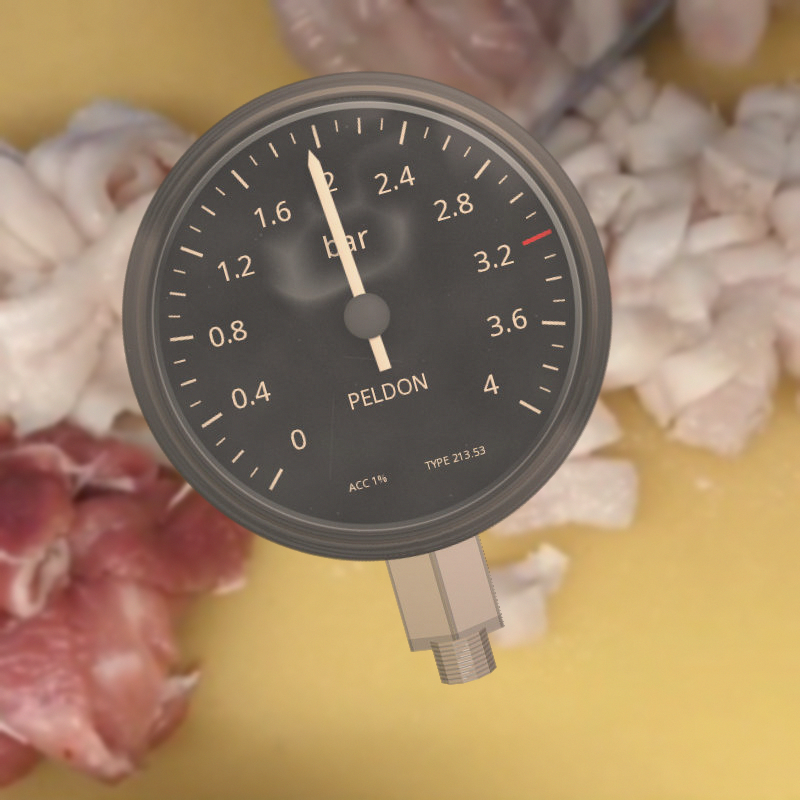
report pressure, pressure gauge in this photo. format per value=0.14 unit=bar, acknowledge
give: value=1.95 unit=bar
